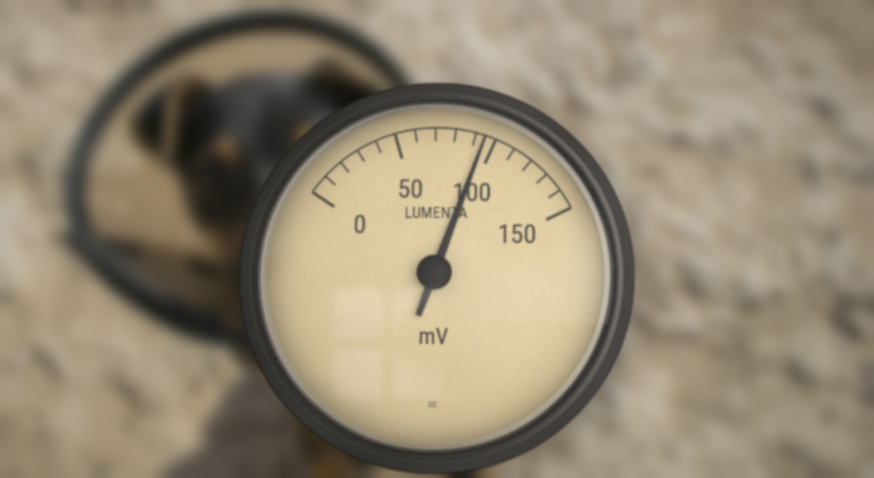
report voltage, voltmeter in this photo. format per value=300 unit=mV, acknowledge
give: value=95 unit=mV
